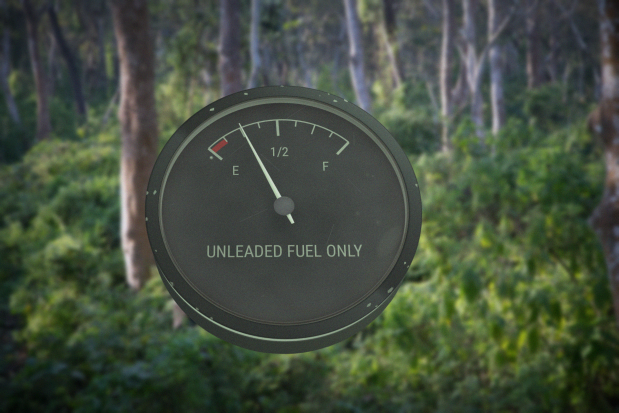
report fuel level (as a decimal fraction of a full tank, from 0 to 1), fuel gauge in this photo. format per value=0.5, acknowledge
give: value=0.25
